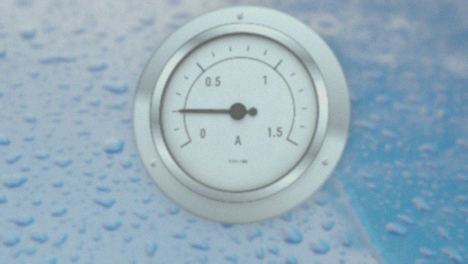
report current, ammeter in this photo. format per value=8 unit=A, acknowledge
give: value=0.2 unit=A
